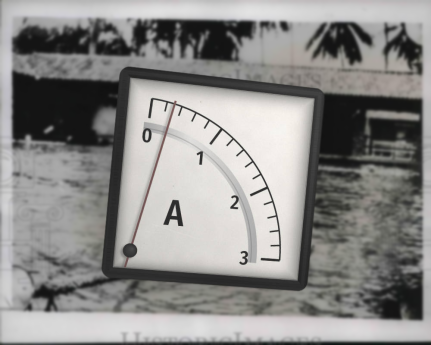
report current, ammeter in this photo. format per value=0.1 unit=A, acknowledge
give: value=0.3 unit=A
